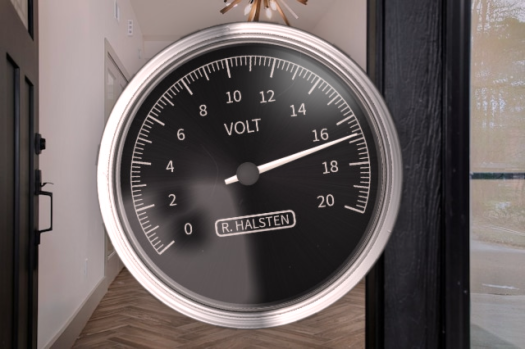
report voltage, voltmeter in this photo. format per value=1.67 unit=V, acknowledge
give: value=16.8 unit=V
